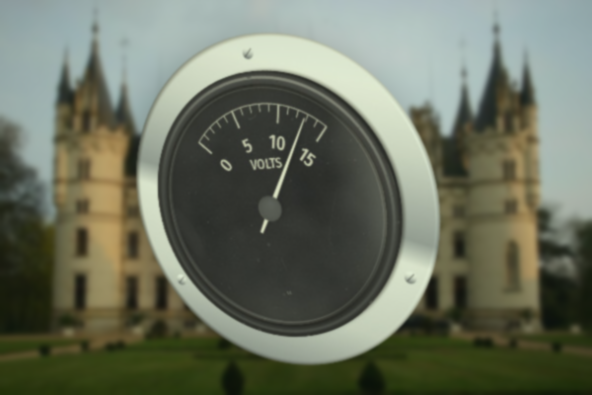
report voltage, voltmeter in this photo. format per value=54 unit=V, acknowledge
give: value=13 unit=V
